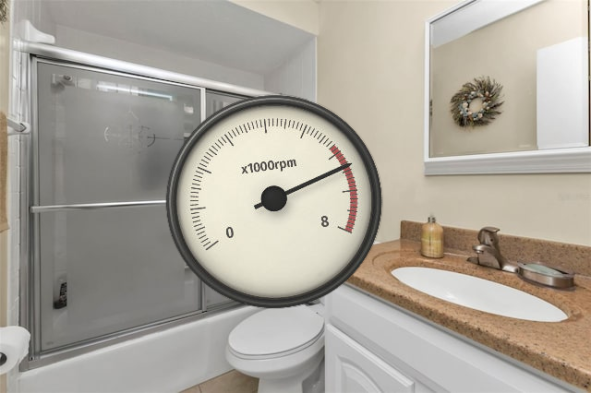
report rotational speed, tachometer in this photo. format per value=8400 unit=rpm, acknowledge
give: value=6400 unit=rpm
